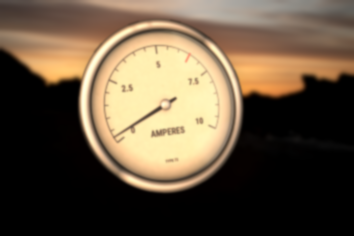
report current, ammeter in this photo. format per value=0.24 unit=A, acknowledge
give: value=0.25 unit=A
